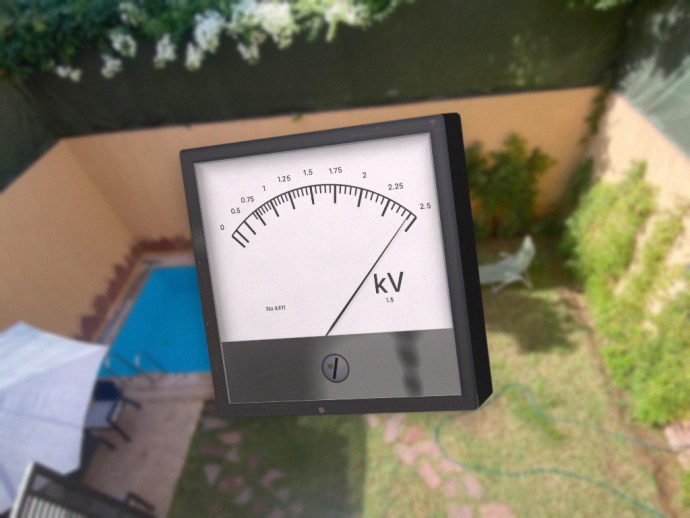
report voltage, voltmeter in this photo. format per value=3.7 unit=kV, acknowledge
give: value=2.45 unit=kV
